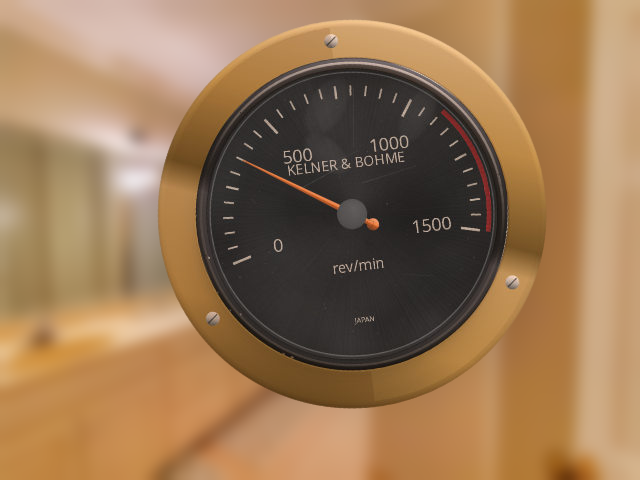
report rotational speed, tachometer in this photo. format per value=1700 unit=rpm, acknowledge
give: value=350 unit=rpm
